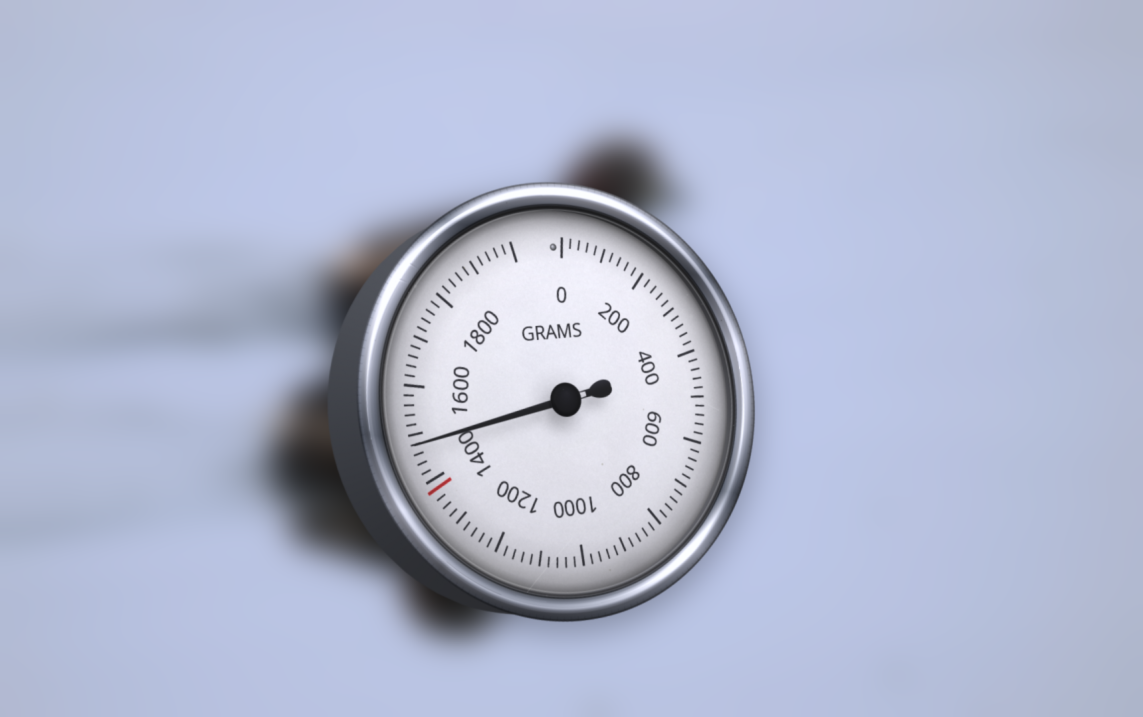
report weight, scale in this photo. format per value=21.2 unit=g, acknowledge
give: value=1480 unit=g
